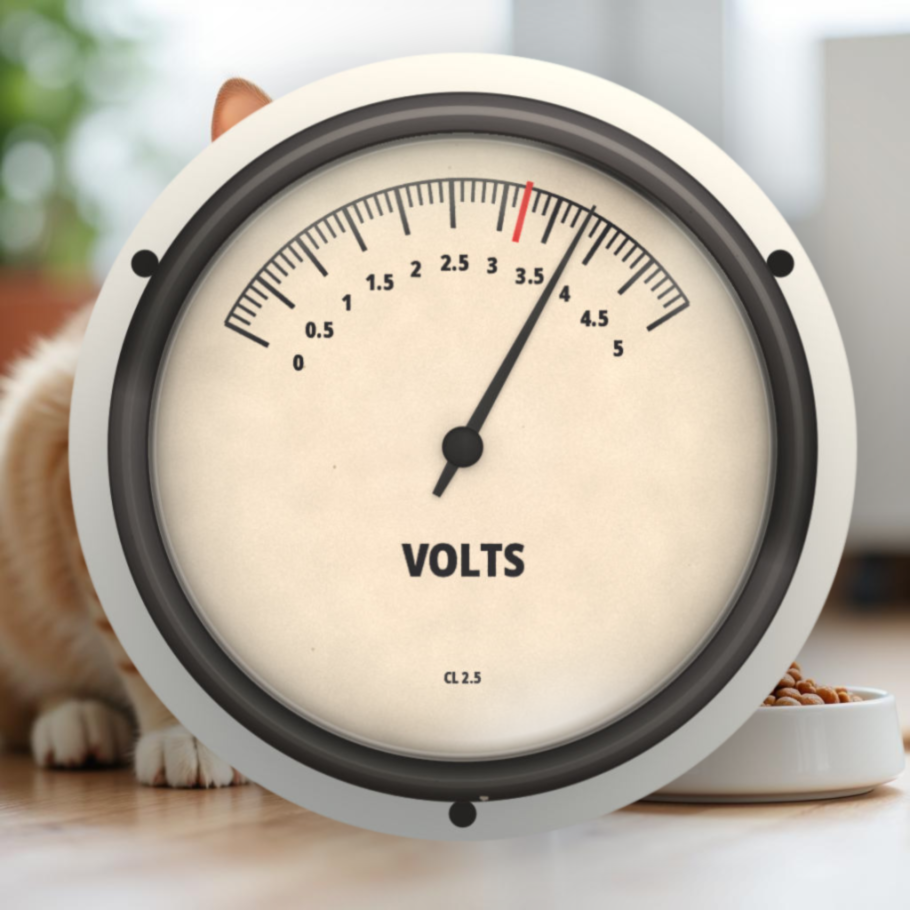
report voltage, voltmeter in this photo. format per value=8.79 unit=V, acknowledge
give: value=3.8 unit=V
